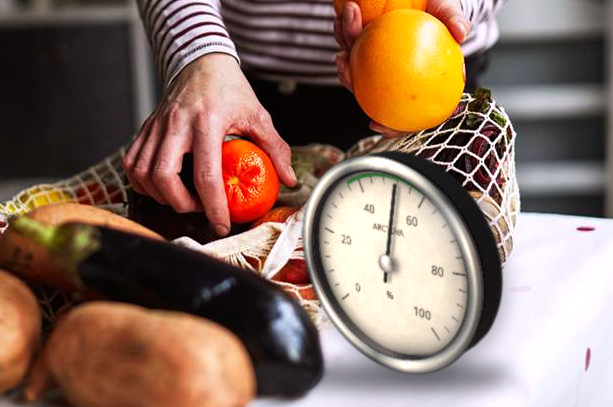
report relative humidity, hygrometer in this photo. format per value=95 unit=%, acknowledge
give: value=52 unit=%
